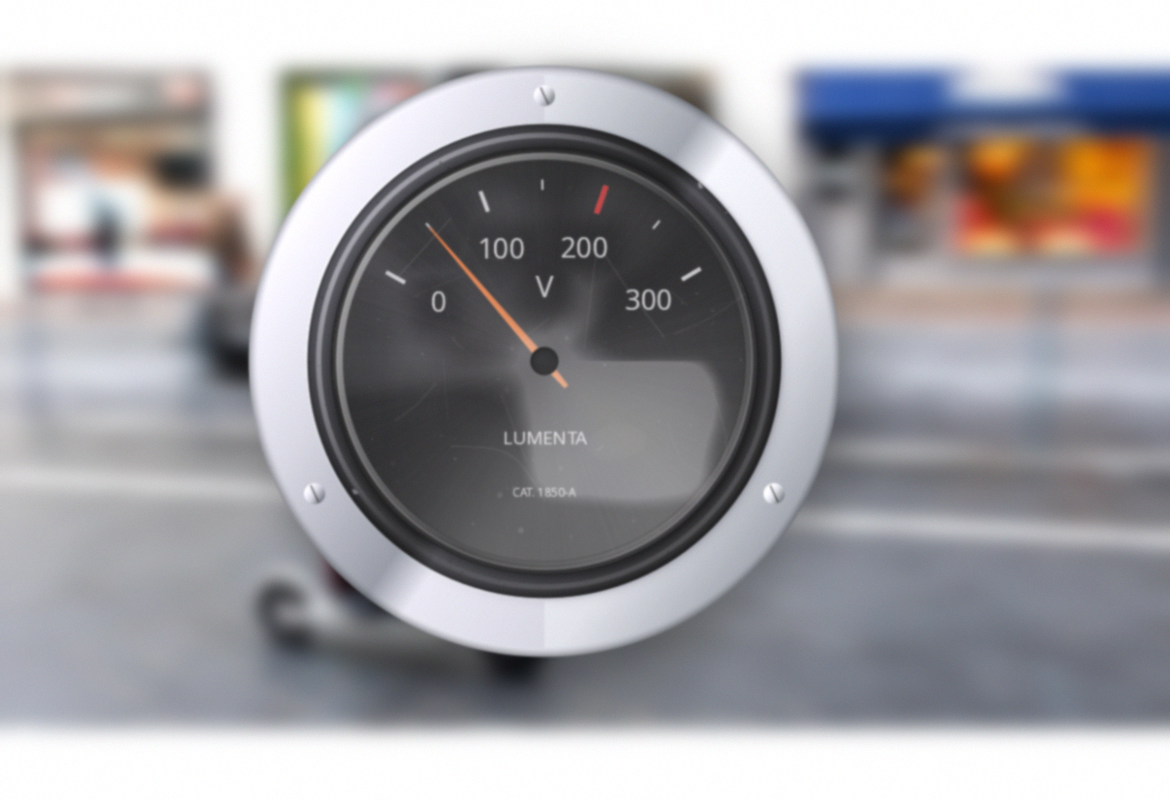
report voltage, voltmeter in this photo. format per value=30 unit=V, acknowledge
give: value=50 unit=V
